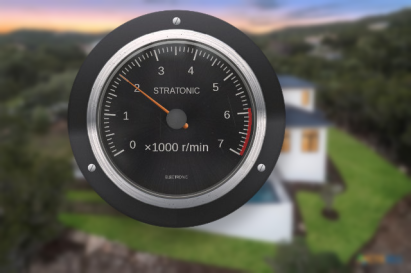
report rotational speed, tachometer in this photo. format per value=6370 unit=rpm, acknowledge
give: value=2000 unit=rpm
